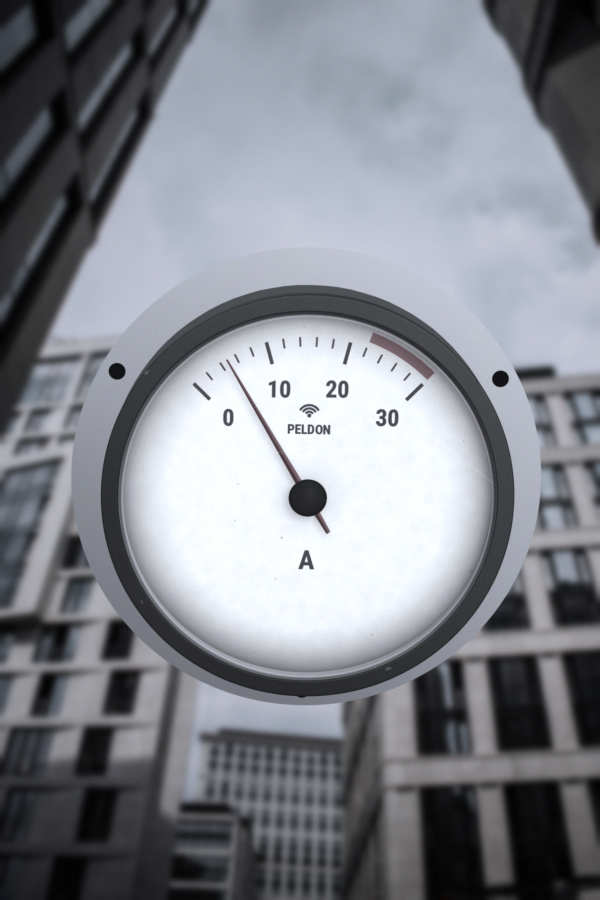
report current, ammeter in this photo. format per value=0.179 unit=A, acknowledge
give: value=5 unit=A
